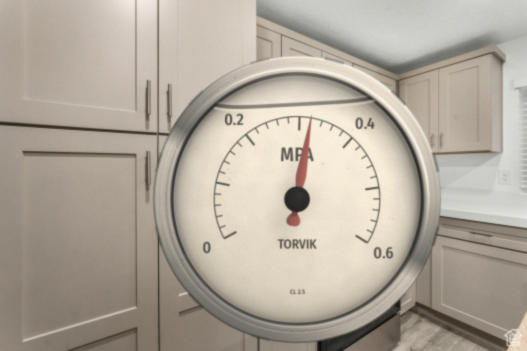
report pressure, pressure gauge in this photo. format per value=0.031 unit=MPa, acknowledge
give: value=0.32 unit=MPa
